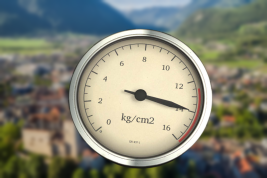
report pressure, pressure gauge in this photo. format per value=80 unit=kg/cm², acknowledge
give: value=14 unit=kg/cm²
